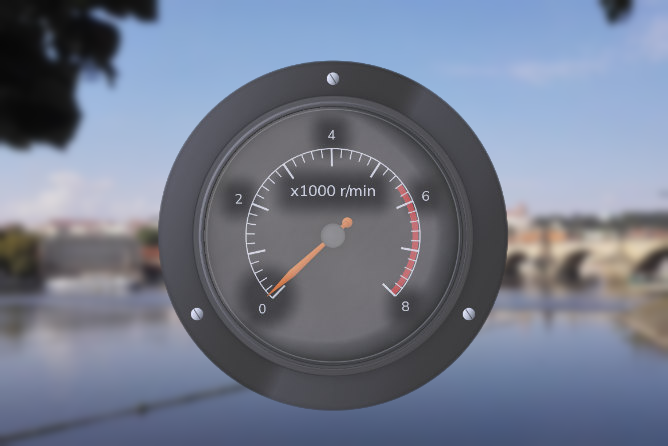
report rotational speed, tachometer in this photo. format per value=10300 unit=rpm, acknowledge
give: value=100 unit=rpm
